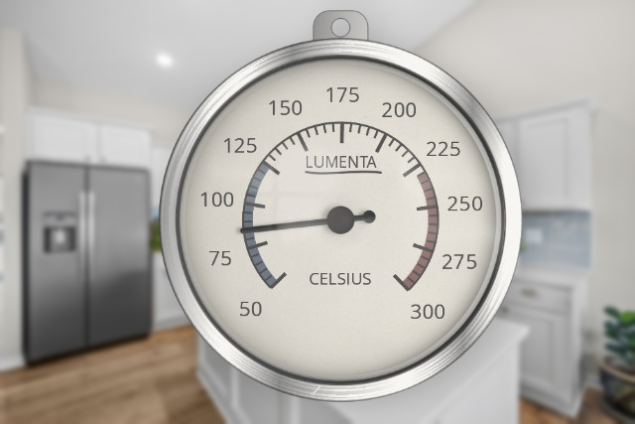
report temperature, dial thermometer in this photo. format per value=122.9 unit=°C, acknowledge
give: value=85 unit=°C
